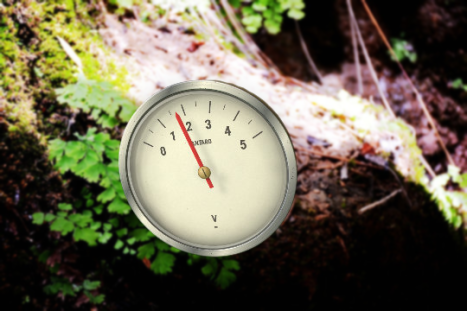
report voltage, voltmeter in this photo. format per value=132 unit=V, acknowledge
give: value=1.75 unit=V
